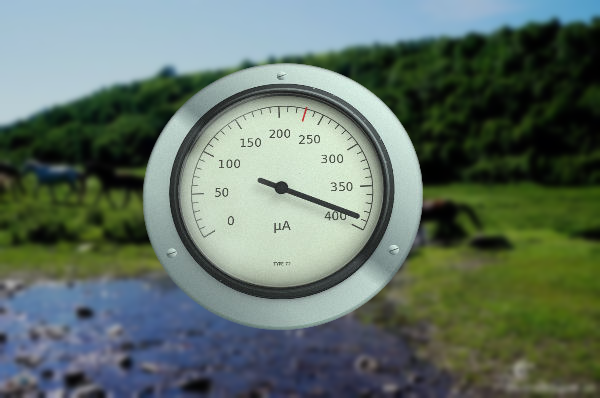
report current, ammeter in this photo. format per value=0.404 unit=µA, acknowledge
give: value=390 unit=µA
